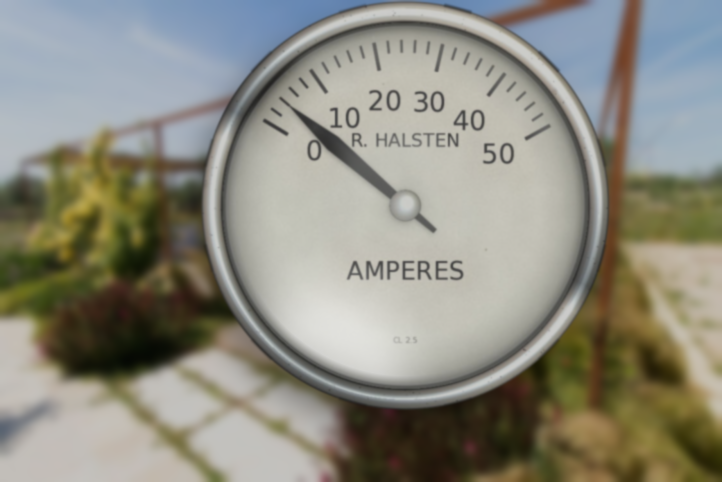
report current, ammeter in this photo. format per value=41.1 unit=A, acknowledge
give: value=4 unit=A
